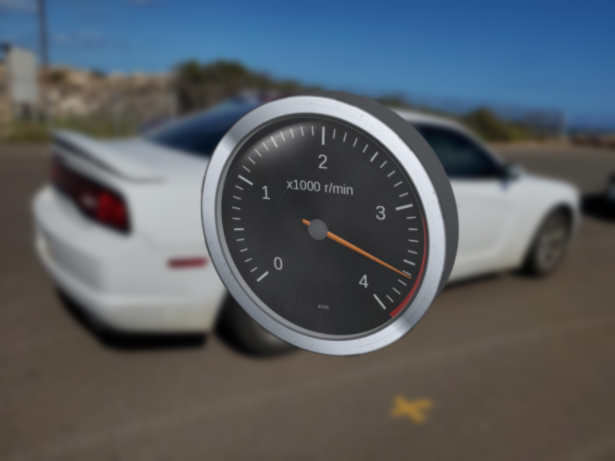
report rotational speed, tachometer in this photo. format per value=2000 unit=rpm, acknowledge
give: value=3600 unit=rpm
